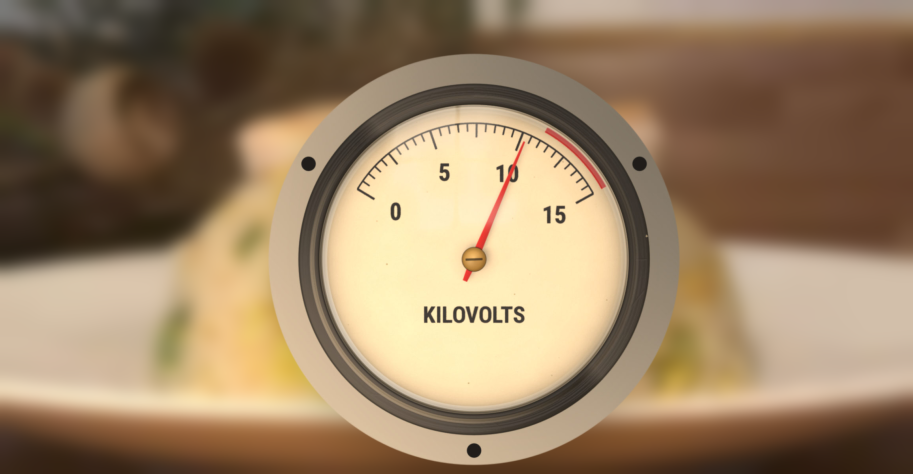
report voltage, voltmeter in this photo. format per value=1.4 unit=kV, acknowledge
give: value=10.25 unit=kV
